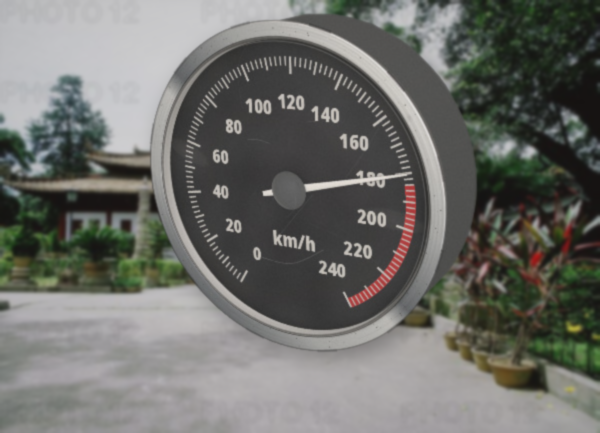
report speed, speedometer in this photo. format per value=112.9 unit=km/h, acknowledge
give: value=180 unit=km/h
